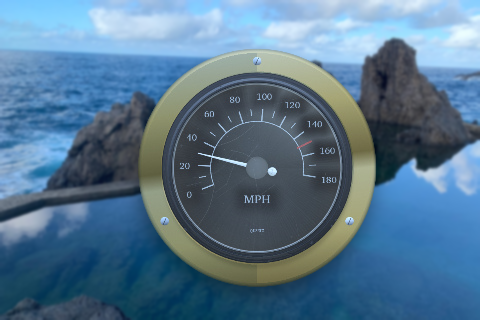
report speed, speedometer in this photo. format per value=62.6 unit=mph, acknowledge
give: value=30 unit=mph
